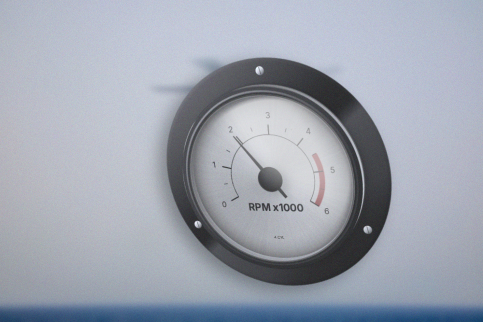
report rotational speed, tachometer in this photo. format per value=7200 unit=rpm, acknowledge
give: value=2000 unit=rpm
